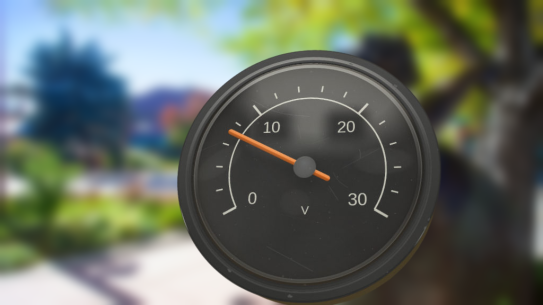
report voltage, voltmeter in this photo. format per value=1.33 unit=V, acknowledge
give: value=7 unit=V
